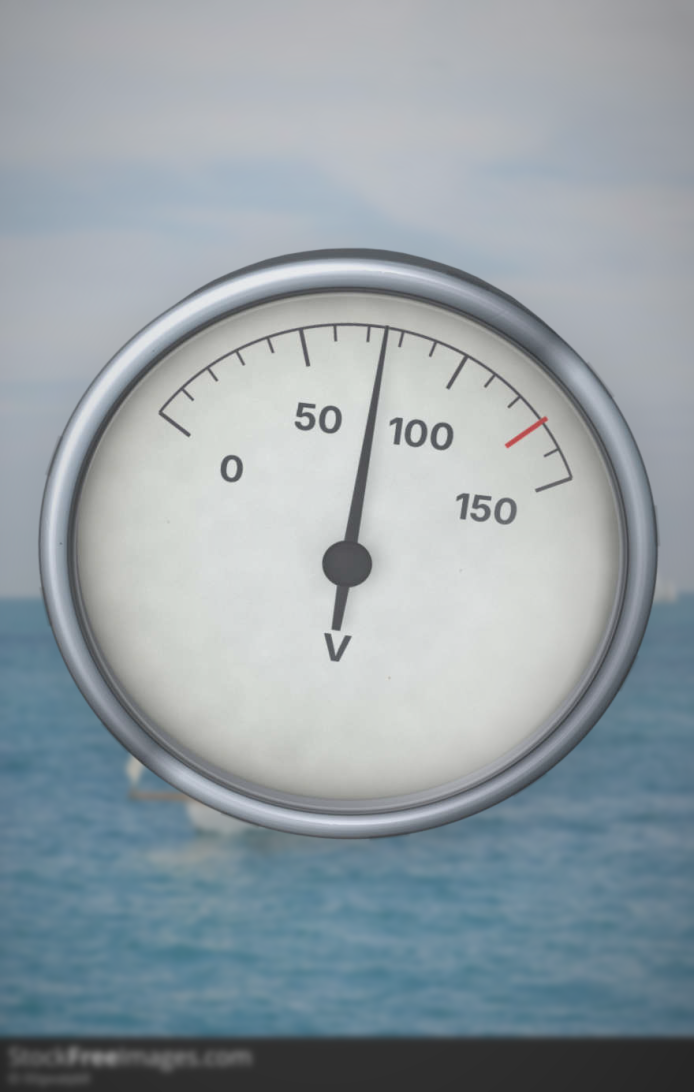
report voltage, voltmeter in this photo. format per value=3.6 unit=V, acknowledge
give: value=75 unit=V
